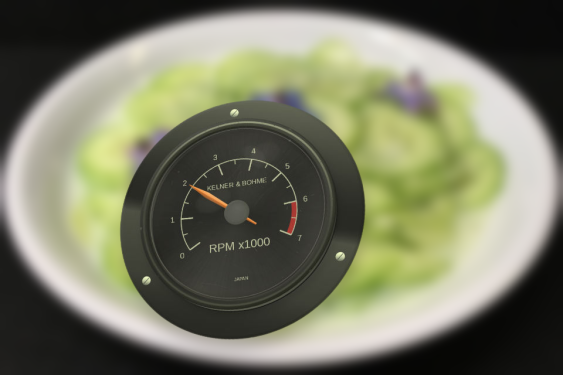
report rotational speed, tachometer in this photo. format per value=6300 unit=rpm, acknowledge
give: value=2000 unit=rpm
